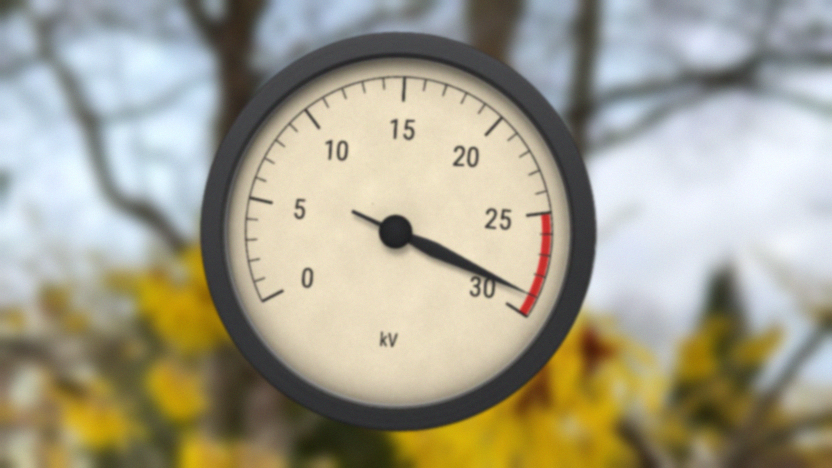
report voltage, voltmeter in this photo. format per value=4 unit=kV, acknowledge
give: value=29 unit=kV
